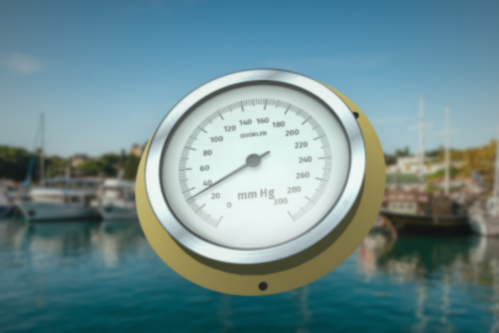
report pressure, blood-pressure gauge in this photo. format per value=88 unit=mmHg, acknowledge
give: value=30 unit=mmHg
